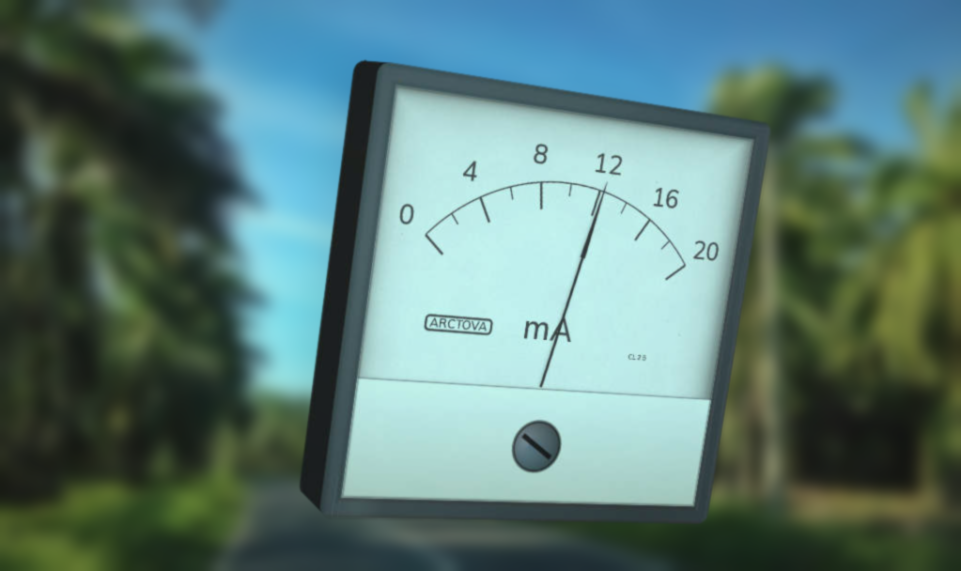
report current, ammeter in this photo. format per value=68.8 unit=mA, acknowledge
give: value=12 unit=mA
